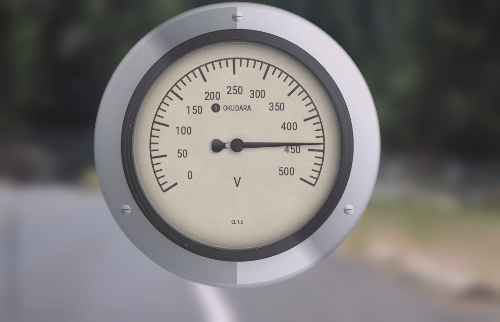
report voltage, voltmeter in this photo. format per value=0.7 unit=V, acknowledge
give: value=440 unit=V
